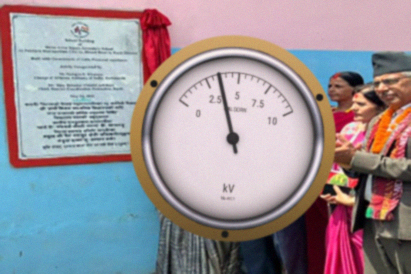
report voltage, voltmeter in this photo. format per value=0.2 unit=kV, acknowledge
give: value=3.5 unit=kV
